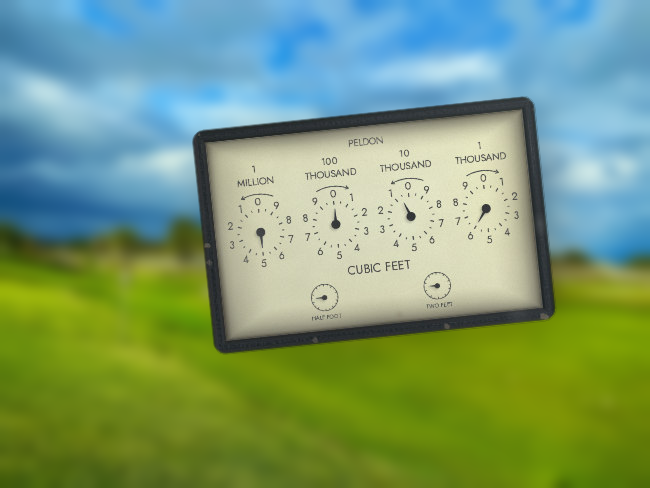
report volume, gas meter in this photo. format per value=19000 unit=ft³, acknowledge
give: value=500600 unit=ft³
